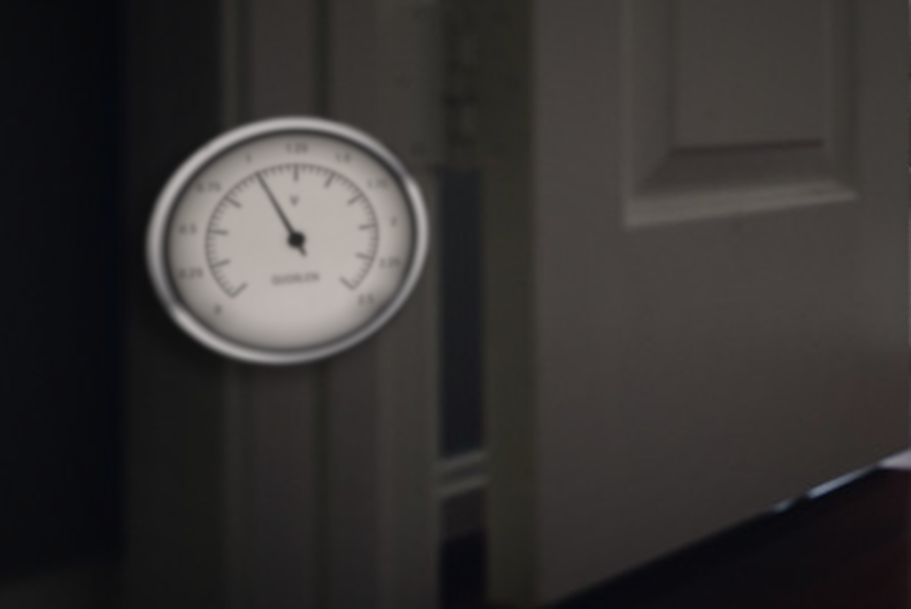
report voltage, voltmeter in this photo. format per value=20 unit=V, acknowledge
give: value=1 unit=V
